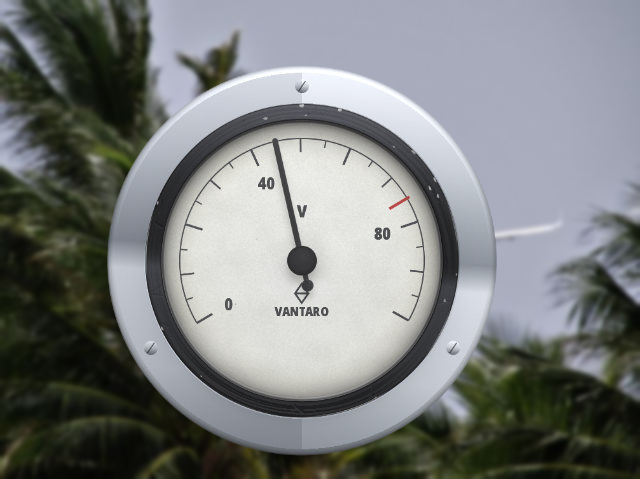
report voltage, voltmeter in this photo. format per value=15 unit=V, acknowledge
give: value=45 unit=V
